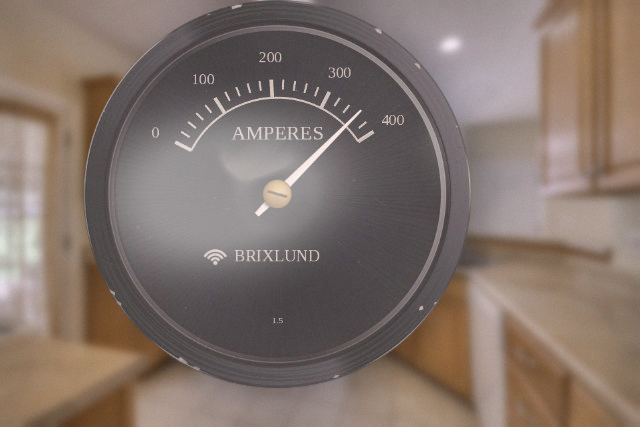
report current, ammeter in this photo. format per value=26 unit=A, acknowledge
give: value=360 unit=A
